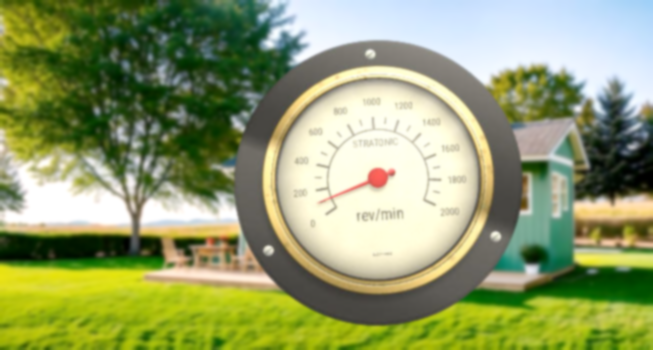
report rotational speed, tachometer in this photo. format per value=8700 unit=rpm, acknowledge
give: value=100 unit=rpm
